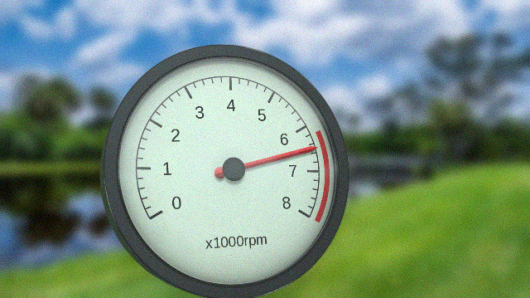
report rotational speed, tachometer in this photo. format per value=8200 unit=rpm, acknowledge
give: value=6500 unit=rpm
